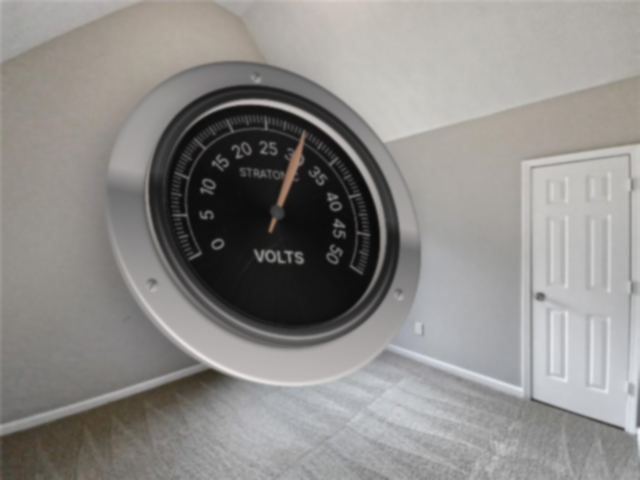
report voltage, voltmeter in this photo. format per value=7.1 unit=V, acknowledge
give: value=30 unit=V
